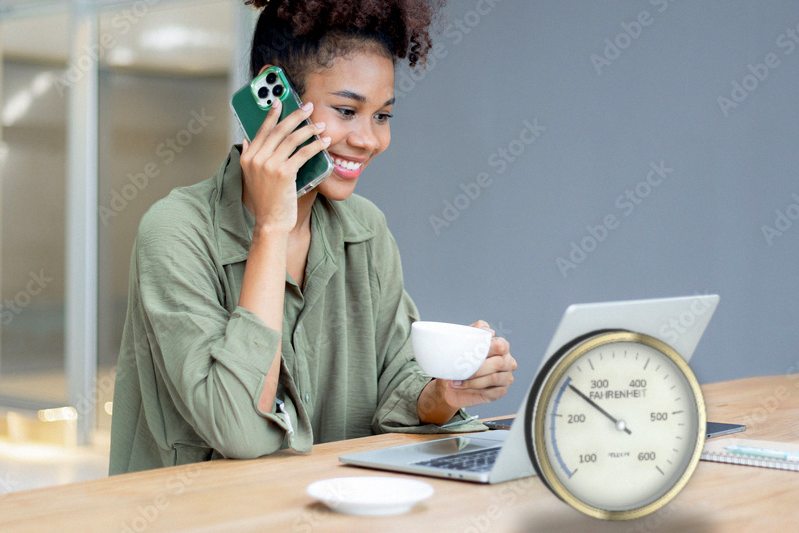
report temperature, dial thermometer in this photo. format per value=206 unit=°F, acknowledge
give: value=250 unit=°F
